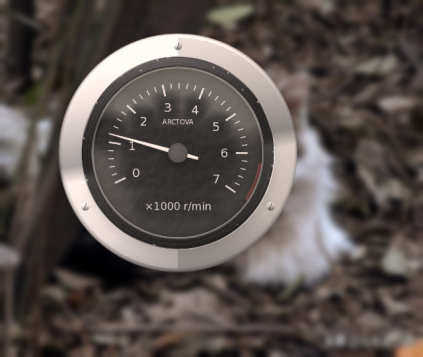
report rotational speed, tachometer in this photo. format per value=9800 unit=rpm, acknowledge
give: value=1200 unit=rpm
